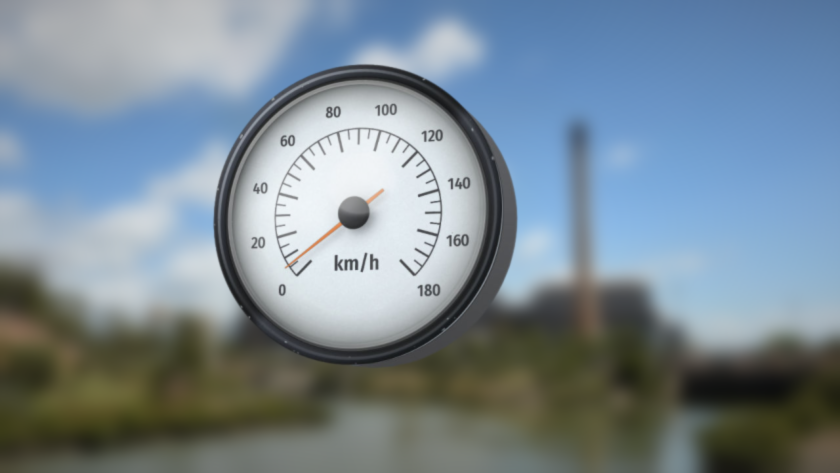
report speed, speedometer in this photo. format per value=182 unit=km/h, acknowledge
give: value=5 unit=km/h
